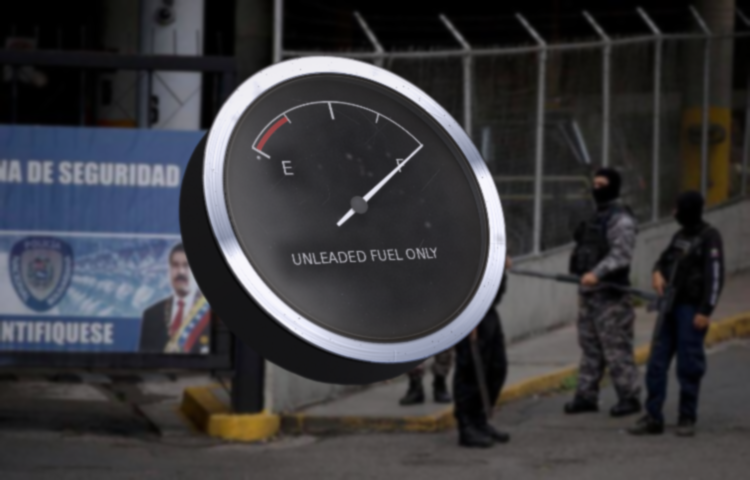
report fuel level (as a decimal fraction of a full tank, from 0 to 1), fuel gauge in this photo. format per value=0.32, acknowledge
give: value=1
